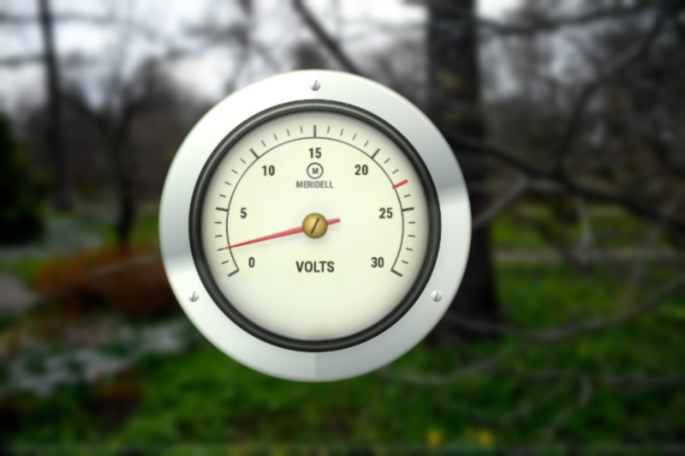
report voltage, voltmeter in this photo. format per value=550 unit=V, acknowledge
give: value=2 unit=V
